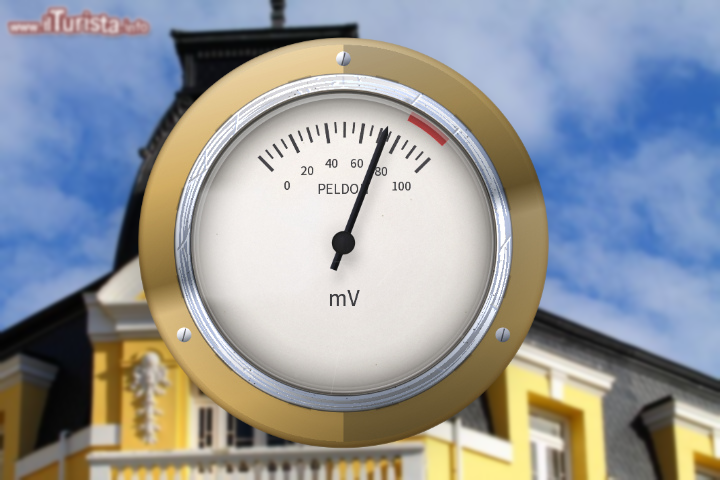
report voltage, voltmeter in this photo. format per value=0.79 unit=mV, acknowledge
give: value=72.5 unit=mV
